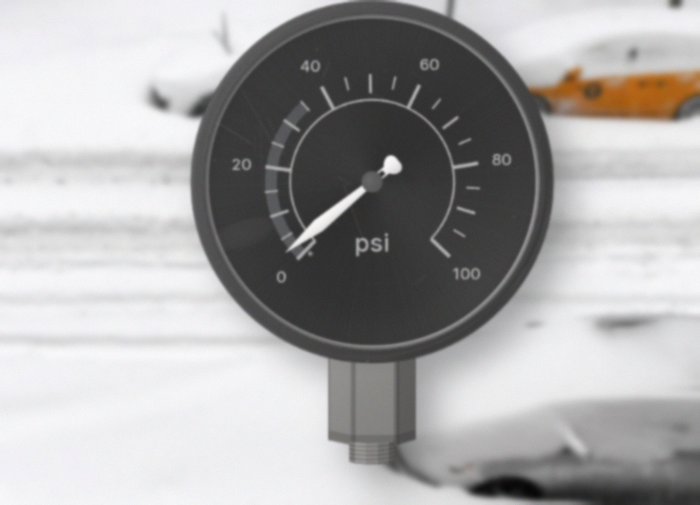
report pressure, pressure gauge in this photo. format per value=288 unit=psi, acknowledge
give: value=2.5 unit=psi
